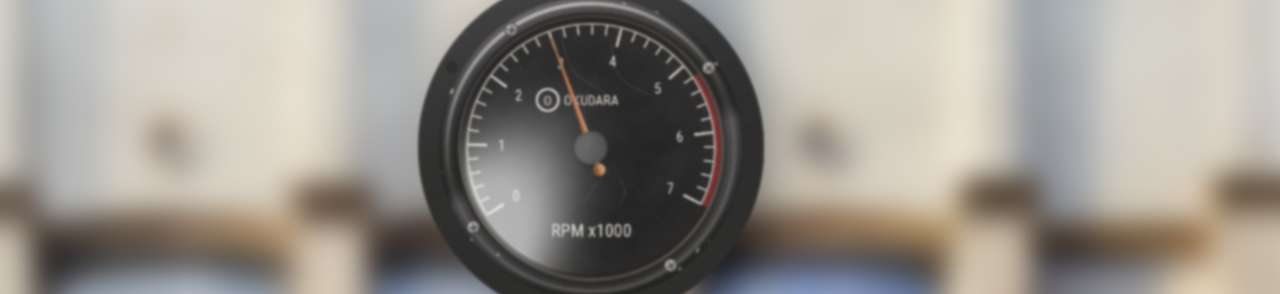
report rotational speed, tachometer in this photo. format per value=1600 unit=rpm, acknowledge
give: value=3000 unit=rpm
